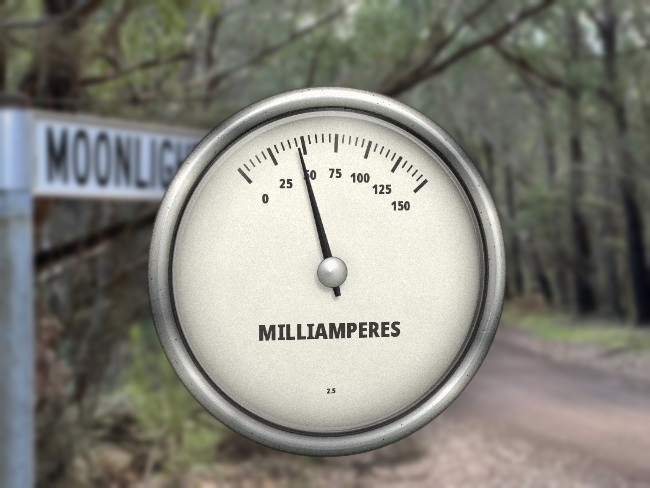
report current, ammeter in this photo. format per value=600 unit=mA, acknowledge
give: value=45 unit=mA
